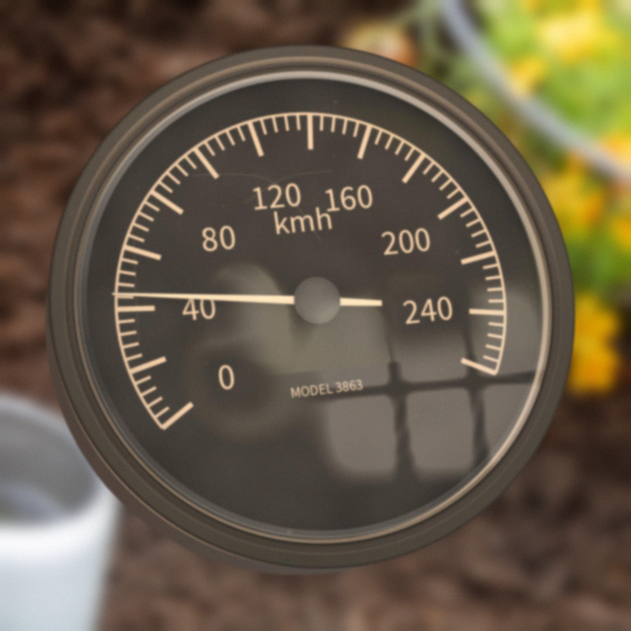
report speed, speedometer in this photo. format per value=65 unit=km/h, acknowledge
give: value=44 unit=km/h
